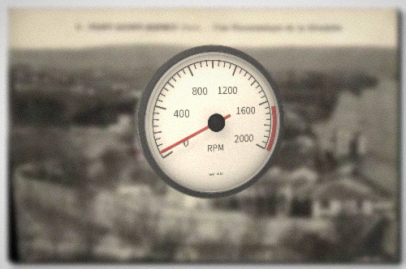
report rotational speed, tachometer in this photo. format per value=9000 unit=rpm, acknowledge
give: value=50 unit=rpm
